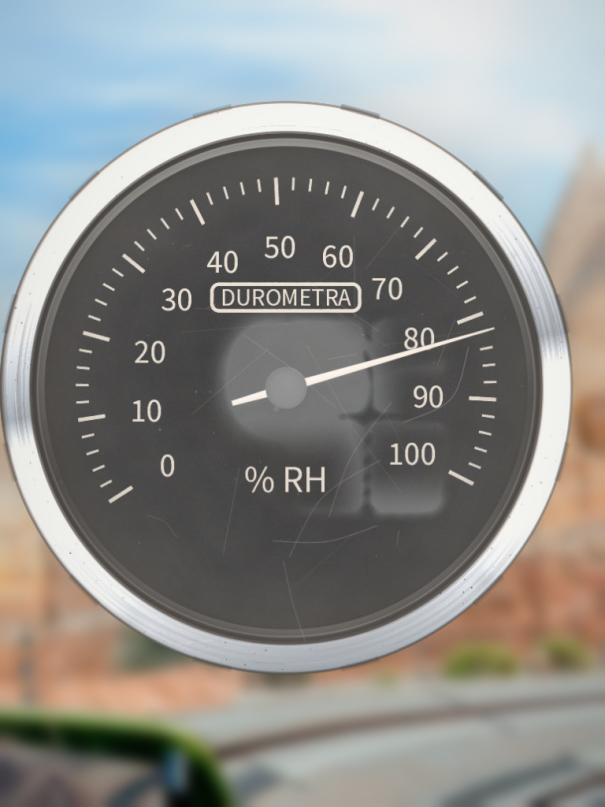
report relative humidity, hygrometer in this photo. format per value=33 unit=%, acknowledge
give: value=82 unit=%
